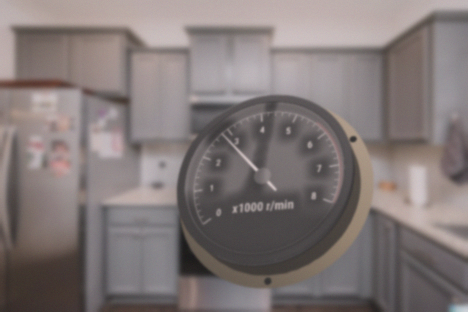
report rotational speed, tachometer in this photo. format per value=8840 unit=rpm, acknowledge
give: value=2800 unit=rpm
